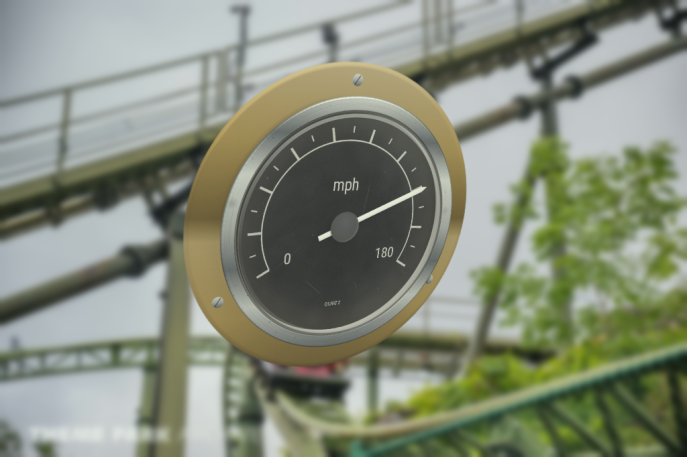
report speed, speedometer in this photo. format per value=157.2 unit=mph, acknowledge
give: value=140 unit=mph
